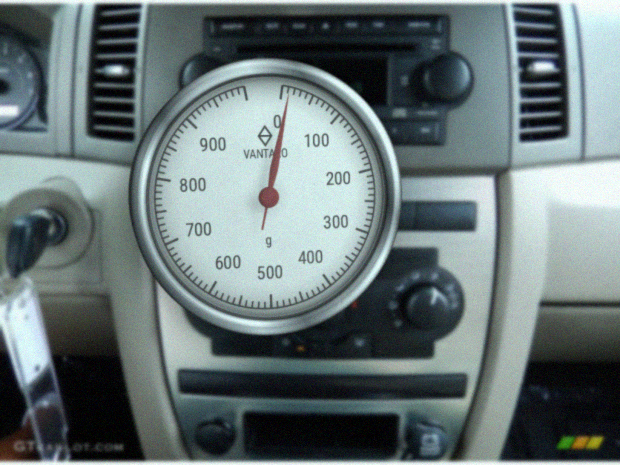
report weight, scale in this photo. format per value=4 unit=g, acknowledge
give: value=10 unit=g
